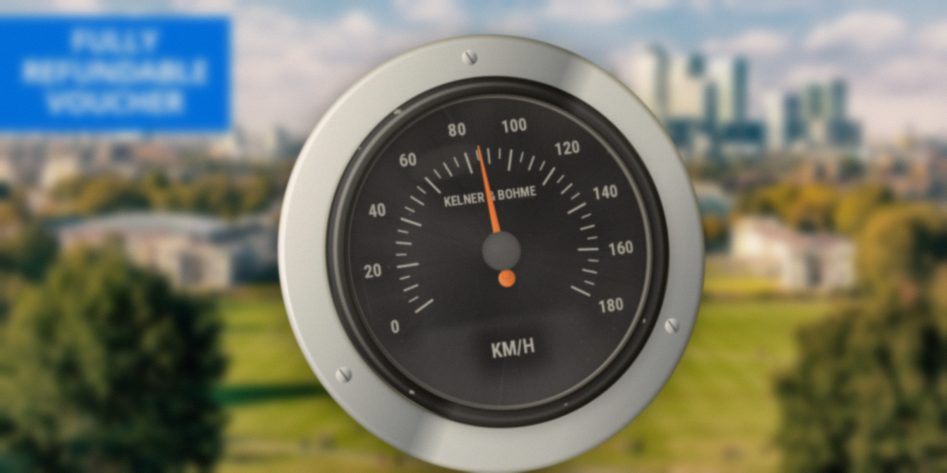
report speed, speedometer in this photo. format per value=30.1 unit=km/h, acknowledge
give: value=85 unit=km/h
